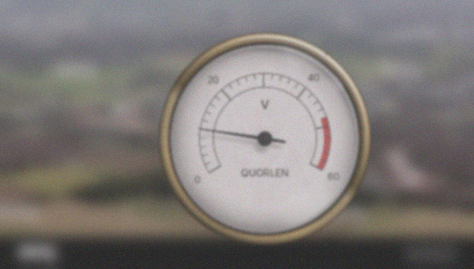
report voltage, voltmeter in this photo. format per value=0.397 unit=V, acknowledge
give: value=10 unit=V
